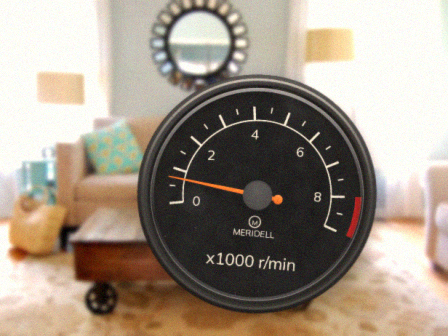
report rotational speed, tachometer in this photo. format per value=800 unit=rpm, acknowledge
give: value=750 unit=rpm
